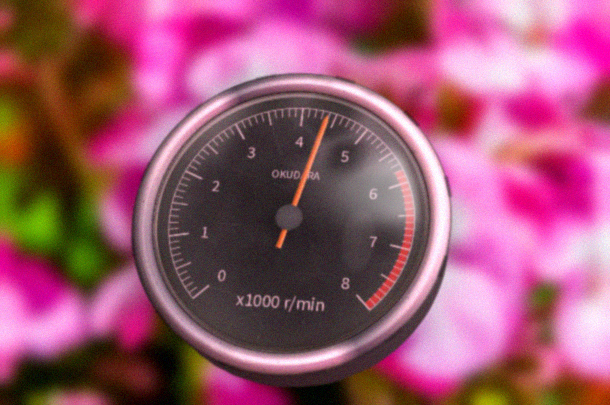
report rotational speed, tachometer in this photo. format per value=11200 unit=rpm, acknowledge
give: value=4400 unit=rpm
